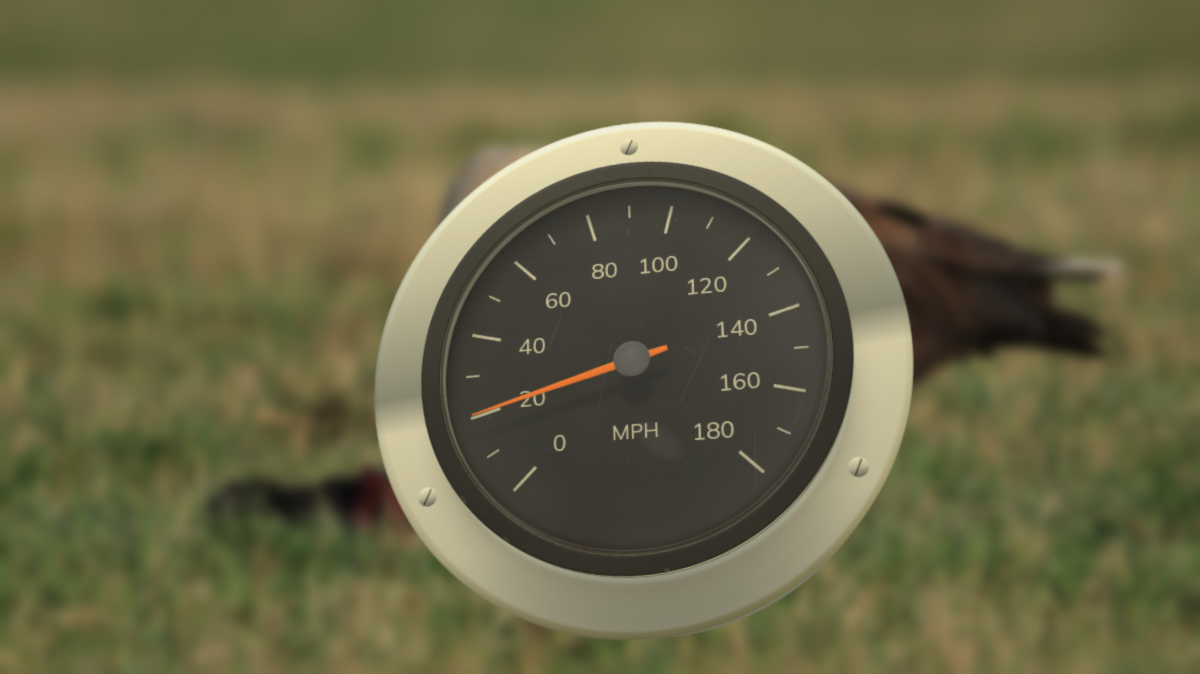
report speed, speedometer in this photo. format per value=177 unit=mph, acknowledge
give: value=20 unit=mph
